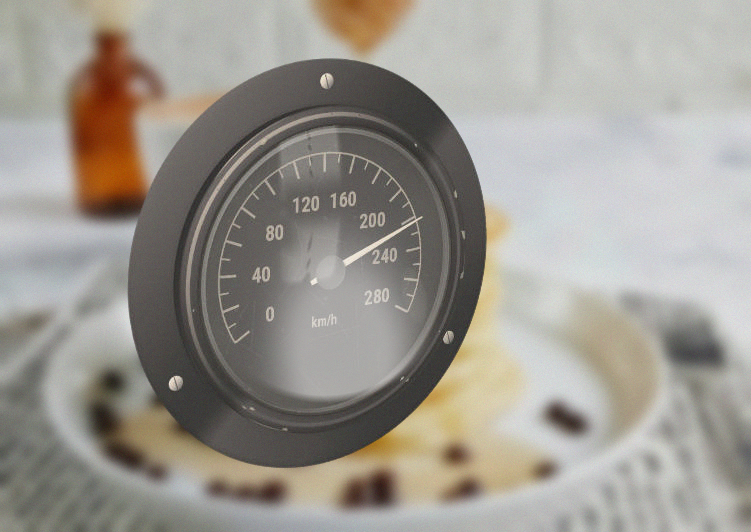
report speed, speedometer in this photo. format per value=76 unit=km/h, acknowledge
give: value=220 unit=km/h
